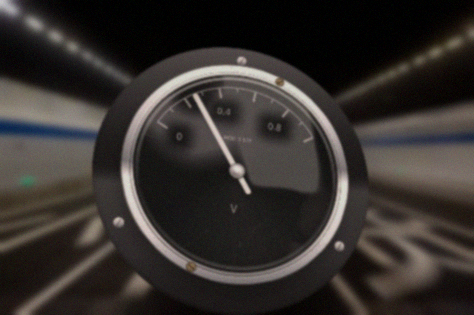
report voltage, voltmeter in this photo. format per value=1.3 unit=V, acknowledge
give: value=0.25 unit=V
